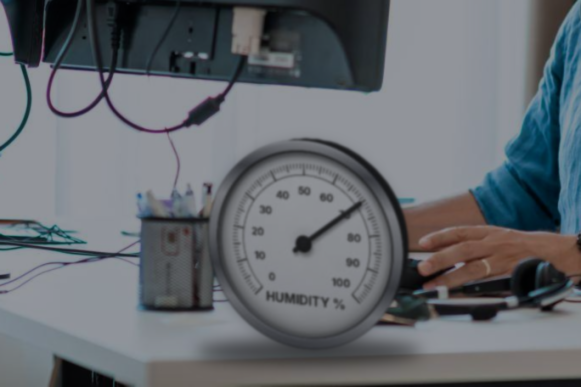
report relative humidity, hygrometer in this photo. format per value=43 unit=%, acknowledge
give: value=70 unit=%
